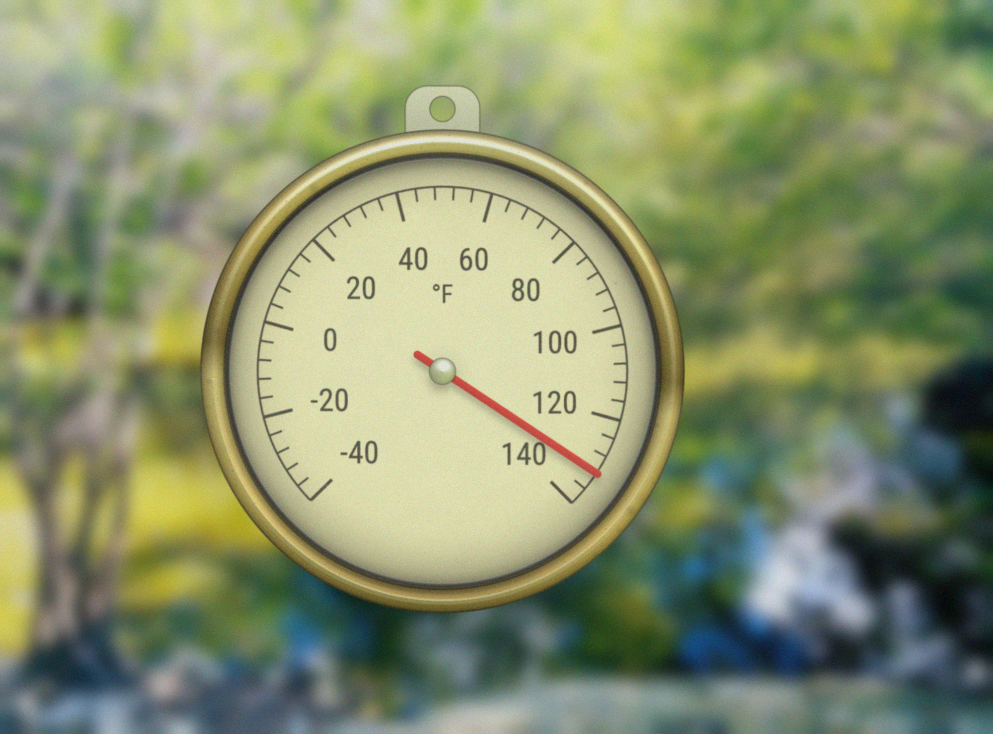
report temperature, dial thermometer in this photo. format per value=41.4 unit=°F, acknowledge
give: value=132 unit=°F
